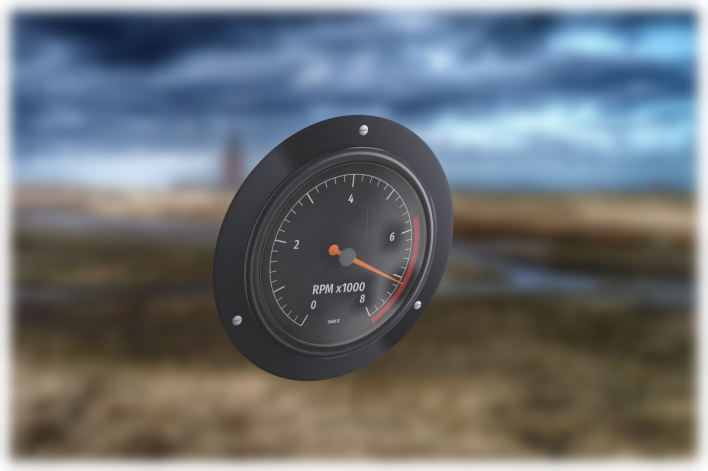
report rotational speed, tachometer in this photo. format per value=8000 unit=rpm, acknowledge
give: value=7100 unit=rpm
